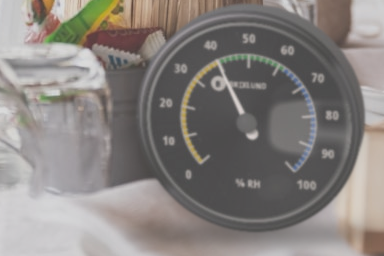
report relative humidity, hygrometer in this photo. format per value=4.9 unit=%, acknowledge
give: value=40 unit=%
